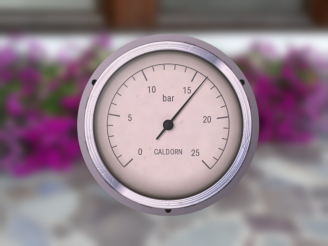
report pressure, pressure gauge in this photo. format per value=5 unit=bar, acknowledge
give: value=16 unit=bar
